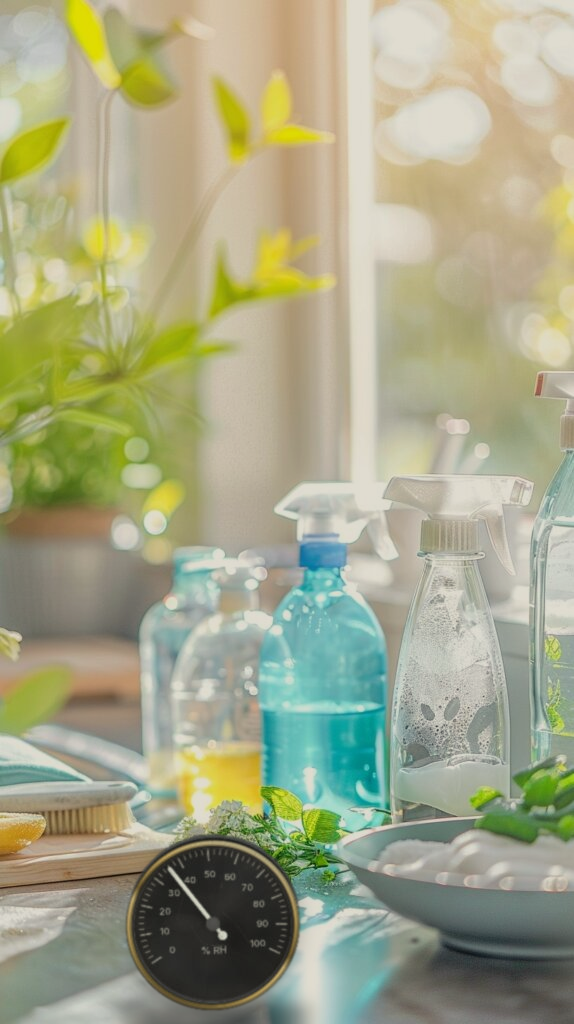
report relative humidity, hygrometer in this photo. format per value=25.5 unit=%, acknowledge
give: value=36 unit=%
